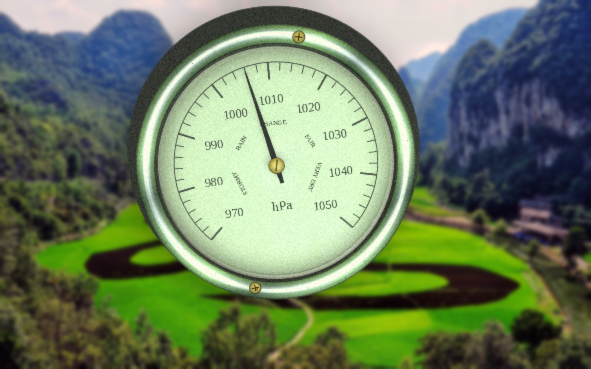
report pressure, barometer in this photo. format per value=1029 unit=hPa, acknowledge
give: value=1006 unit=hPa
